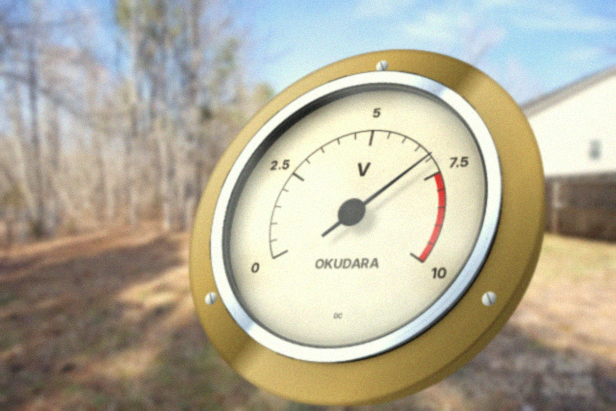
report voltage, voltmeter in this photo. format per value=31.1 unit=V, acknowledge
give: value=7 unit=V
